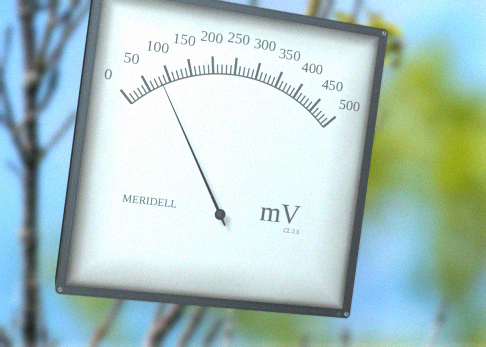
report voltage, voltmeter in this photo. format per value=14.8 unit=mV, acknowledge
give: value=80 unit=mV
